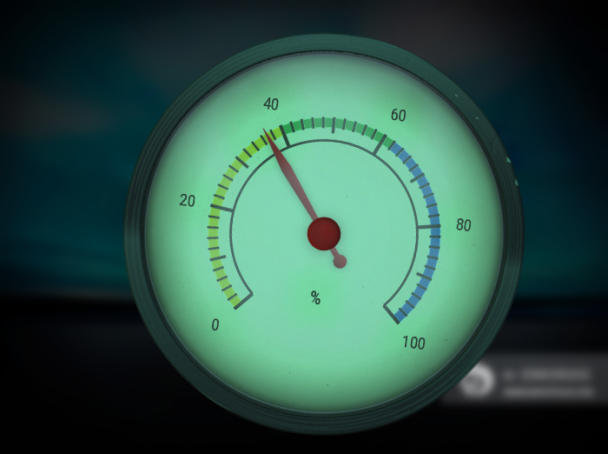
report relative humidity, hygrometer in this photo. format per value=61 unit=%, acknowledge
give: value=37 unit=%
